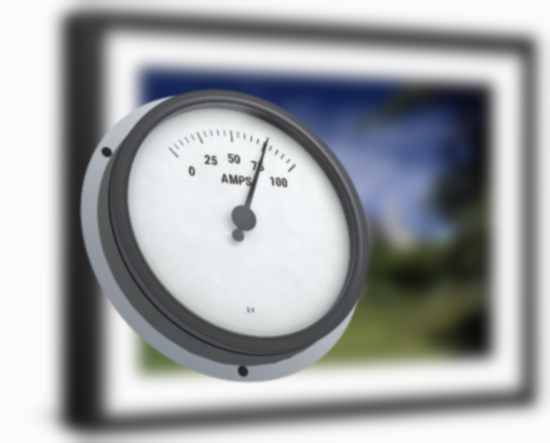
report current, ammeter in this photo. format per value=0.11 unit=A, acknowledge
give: value=75 unit=A
